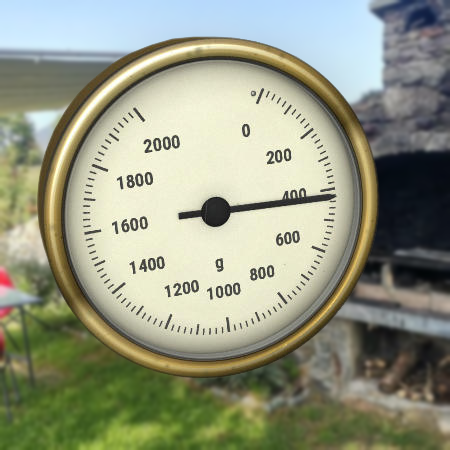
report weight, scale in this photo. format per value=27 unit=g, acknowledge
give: value=420 unit=g
